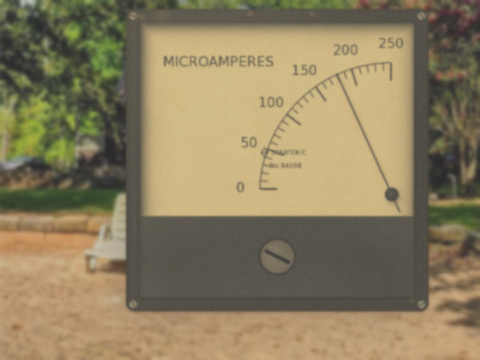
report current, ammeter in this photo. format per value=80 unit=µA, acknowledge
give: value=180 unit=µA
